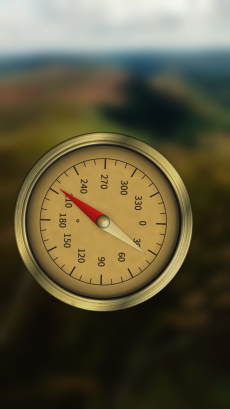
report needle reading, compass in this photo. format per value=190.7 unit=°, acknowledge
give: value=215 unit=°
